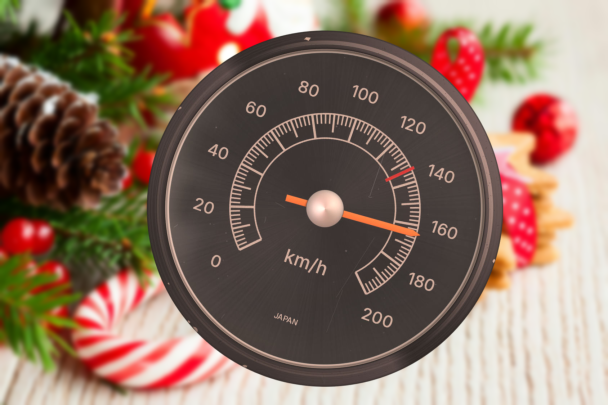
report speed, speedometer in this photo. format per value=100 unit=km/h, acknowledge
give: value=164 unit=km/h
